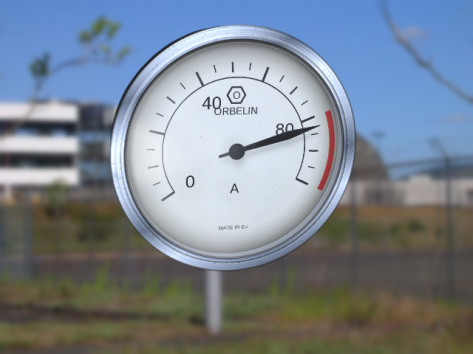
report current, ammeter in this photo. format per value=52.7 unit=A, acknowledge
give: value=82.5 unit=A
